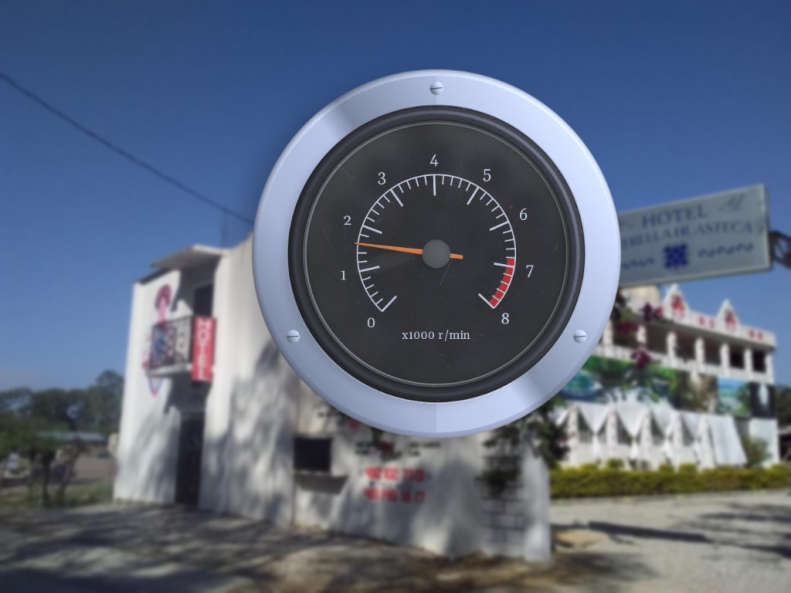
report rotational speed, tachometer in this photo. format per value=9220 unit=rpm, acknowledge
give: value=1600 unit=rpm
